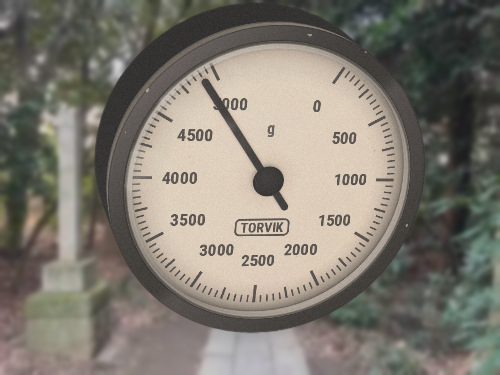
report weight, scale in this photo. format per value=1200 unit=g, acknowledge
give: value=4900 unit=g
